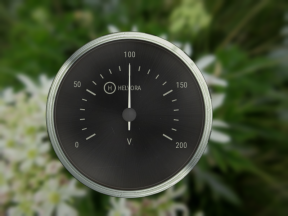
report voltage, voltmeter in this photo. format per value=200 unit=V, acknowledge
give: value=100 unit=V
